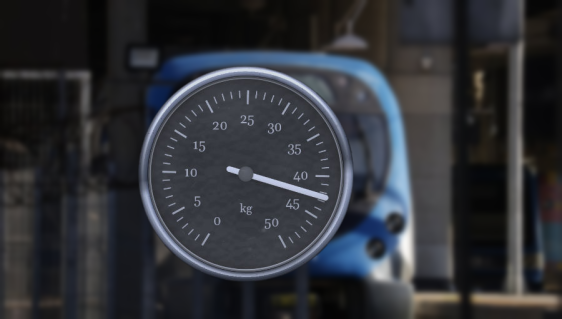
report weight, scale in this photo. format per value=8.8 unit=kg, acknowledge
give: value=42.5 unit=kg
